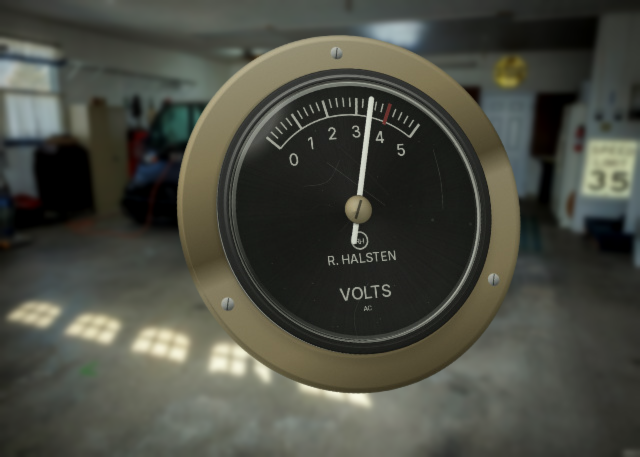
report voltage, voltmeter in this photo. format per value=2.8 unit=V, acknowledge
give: value=3.4 unit=V
